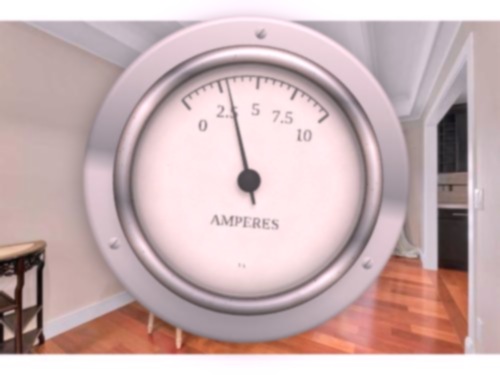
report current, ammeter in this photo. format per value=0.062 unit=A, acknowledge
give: value=3 unit=A
